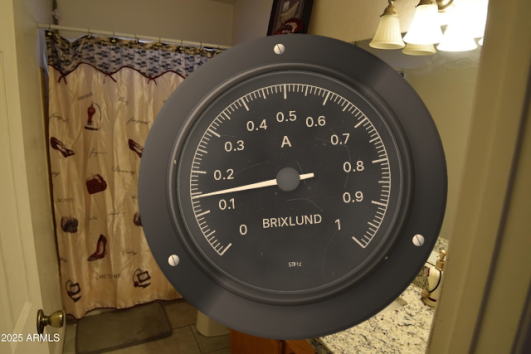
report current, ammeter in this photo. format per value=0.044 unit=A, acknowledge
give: value=0.14 unit=A
